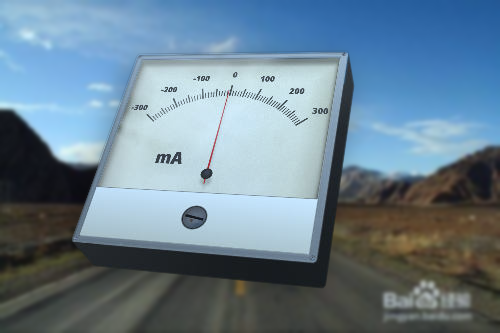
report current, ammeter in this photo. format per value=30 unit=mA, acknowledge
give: value=0 unit=mA
